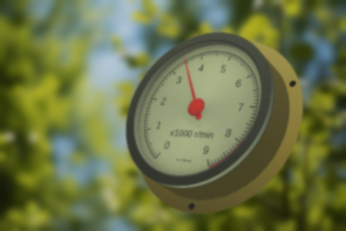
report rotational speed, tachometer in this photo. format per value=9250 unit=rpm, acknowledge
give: value=3500 unit=rpm
